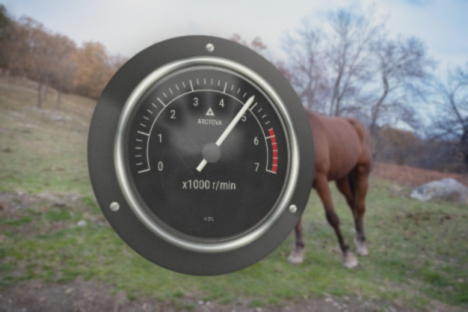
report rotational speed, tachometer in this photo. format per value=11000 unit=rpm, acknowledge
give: value=4800 unit=rpm
